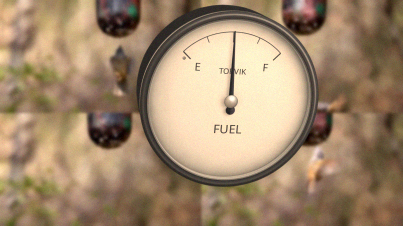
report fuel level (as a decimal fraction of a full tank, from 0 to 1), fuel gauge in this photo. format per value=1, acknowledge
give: value=0.5
